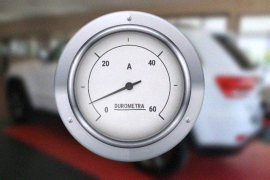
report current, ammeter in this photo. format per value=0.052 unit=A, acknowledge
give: value=5 unit=A
